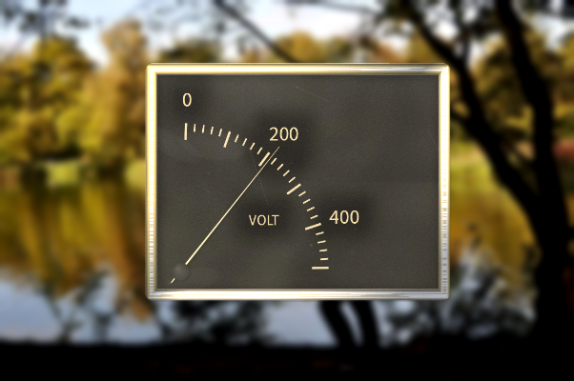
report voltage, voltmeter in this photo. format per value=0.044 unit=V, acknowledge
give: value=210 unit=V
